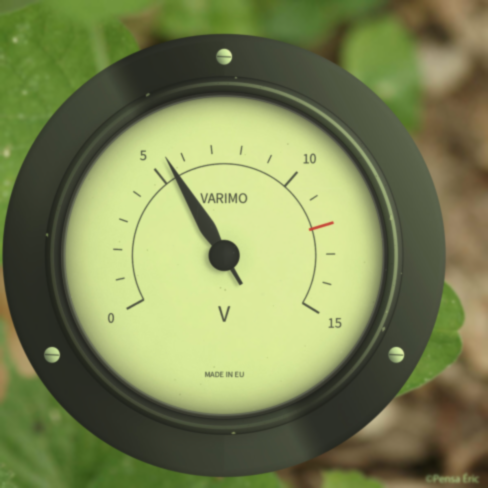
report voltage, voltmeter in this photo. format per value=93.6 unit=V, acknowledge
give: value=5.5 unit=V
